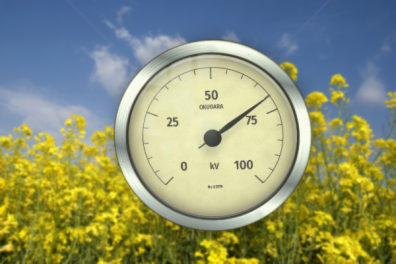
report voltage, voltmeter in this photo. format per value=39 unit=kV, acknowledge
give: value=70 unit=kV
